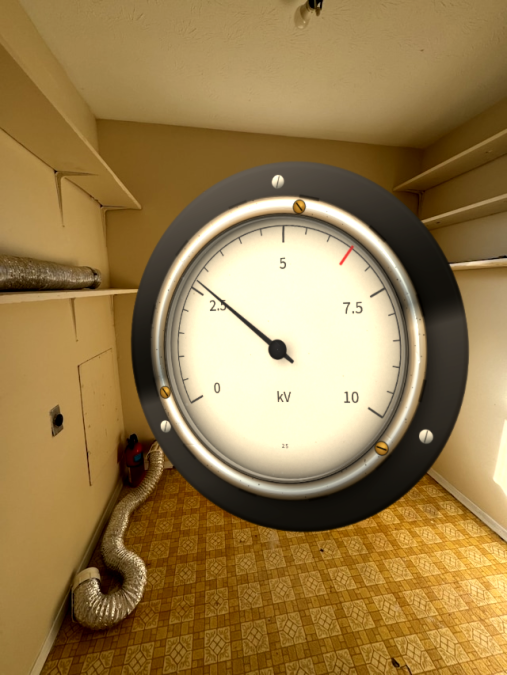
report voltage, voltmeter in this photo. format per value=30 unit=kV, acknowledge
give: value=2.75 unit=kV
